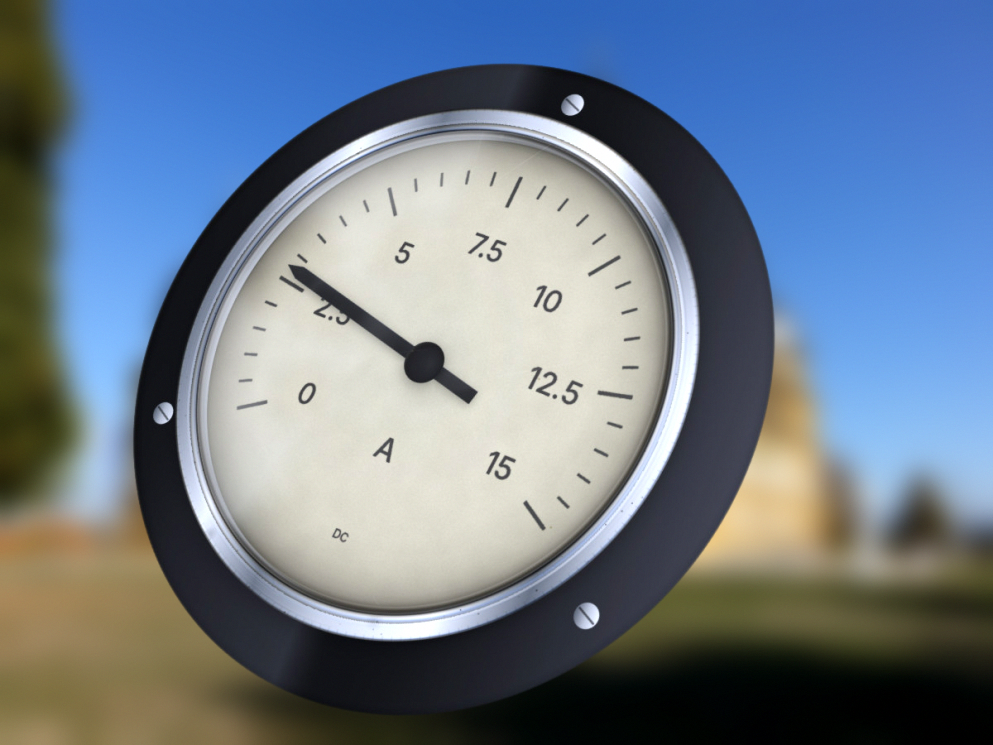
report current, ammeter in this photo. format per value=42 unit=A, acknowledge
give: value=2.75 unit=A
